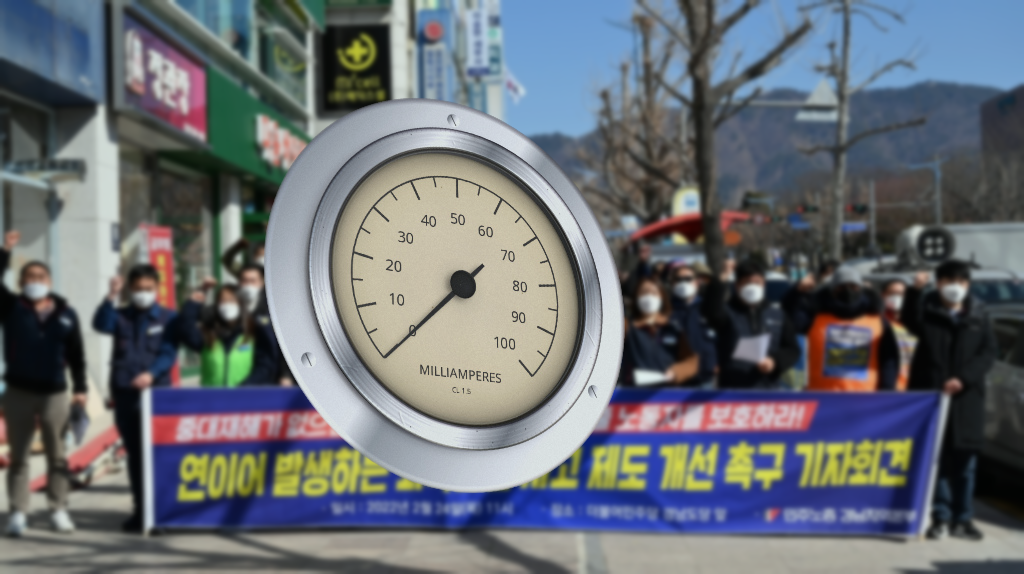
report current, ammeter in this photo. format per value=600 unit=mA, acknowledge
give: value=0 unit=mA
